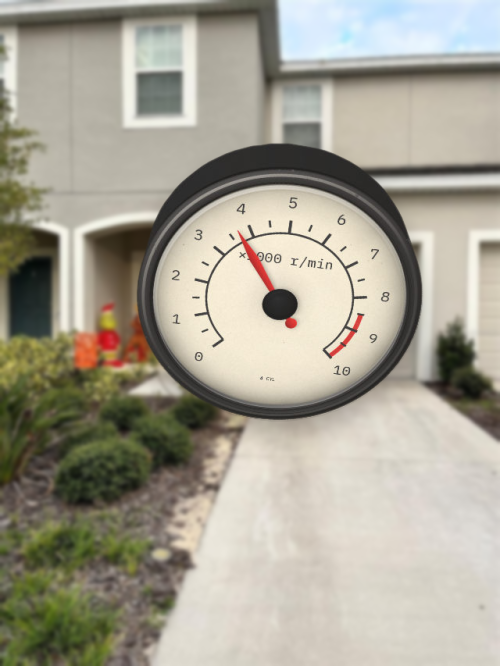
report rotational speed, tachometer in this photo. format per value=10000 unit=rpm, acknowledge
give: value=3750 unit=rpm
